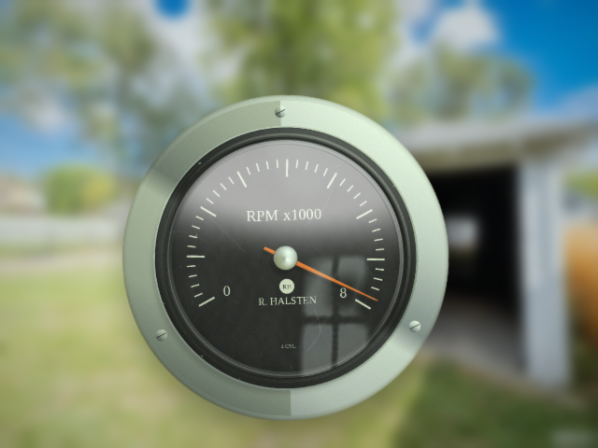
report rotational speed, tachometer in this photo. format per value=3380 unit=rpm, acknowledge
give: value=7800 unit=rpm
